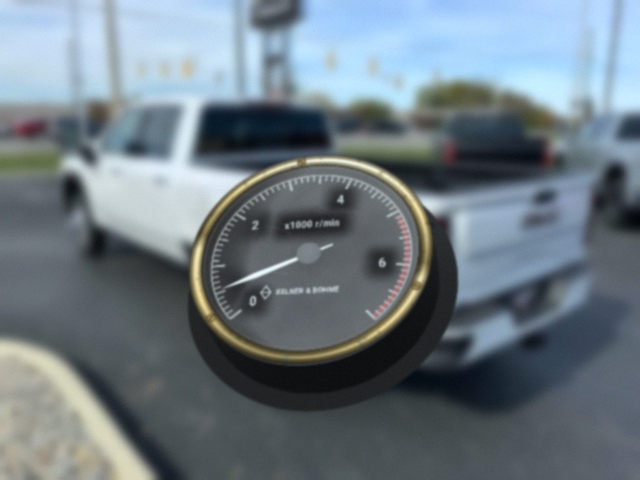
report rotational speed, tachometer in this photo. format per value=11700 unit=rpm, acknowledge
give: value=500 unit=rpm
